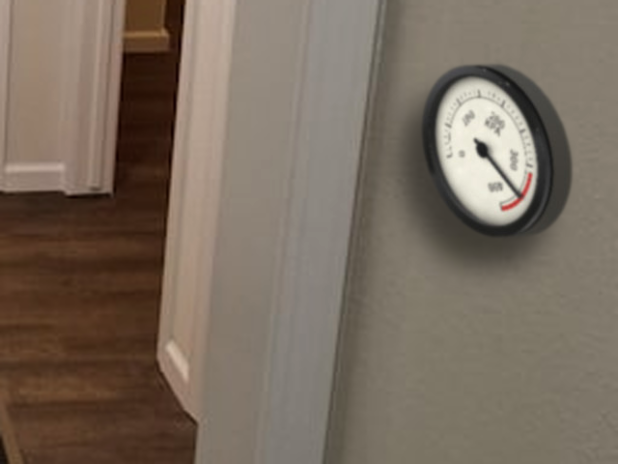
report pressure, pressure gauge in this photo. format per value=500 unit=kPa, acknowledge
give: value=350 unit=kPa
